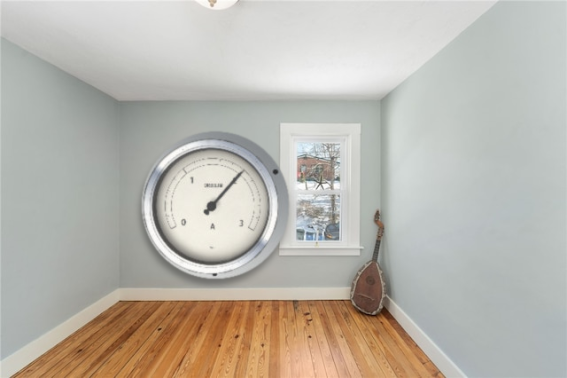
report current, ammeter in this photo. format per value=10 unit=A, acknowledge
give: value=2 unit=A
